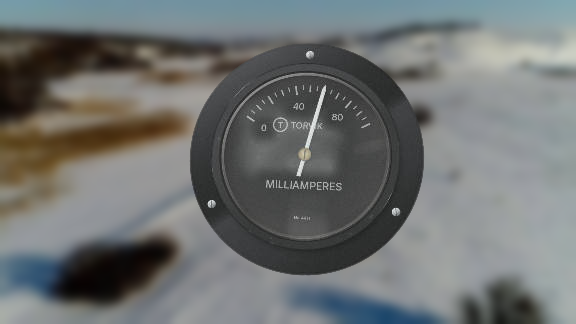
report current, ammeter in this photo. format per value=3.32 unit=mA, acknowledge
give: value=60 unit=mA
